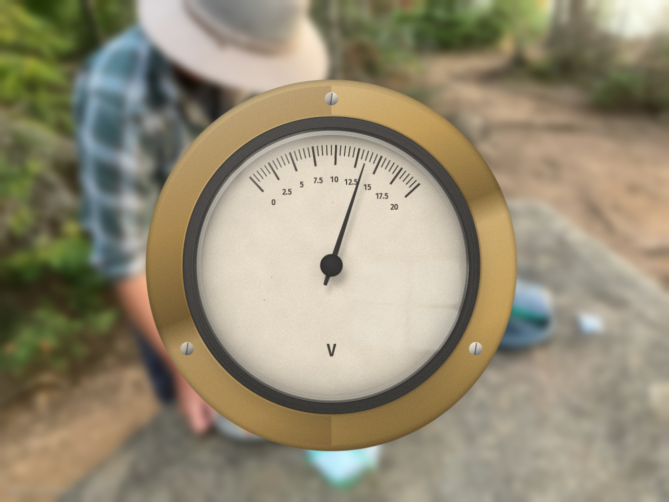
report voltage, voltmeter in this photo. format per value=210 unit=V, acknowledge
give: value=13.5 unit=V
